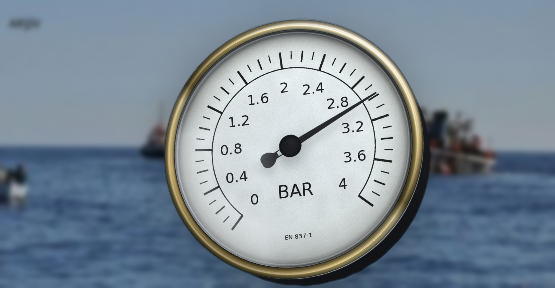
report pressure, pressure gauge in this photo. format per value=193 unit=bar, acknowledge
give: value=3 unit=bar
